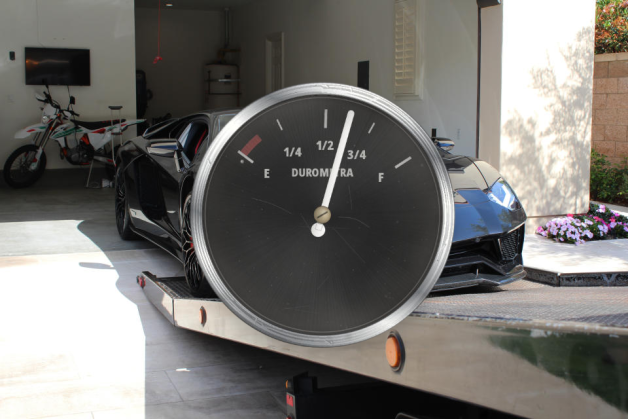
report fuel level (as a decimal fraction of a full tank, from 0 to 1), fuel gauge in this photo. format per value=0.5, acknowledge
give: value=0.625
